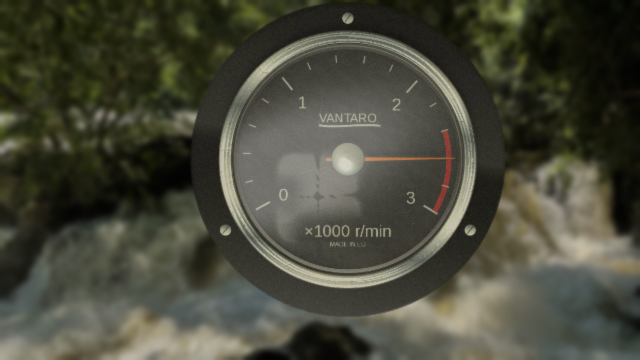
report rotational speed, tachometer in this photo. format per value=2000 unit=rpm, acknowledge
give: value=2600 unit=rpm
